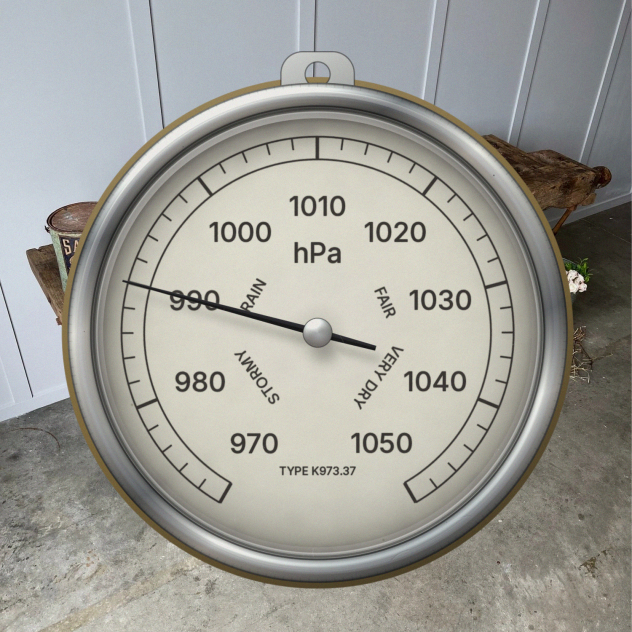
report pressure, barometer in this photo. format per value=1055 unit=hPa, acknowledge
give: value=990 unit=hPa
